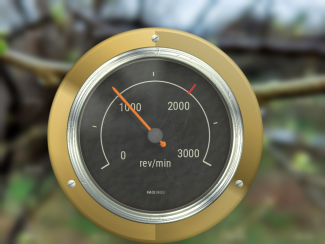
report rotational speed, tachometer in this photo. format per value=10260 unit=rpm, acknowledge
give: value=1000 unit=rpm
